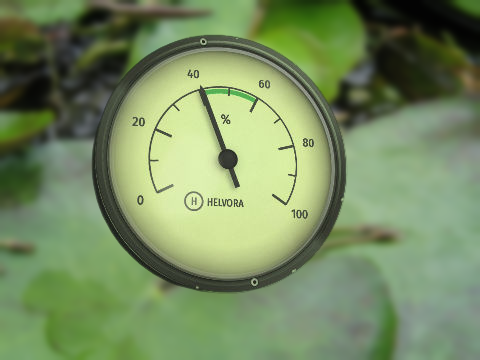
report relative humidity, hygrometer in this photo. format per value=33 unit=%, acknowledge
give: value=40 unit=%
